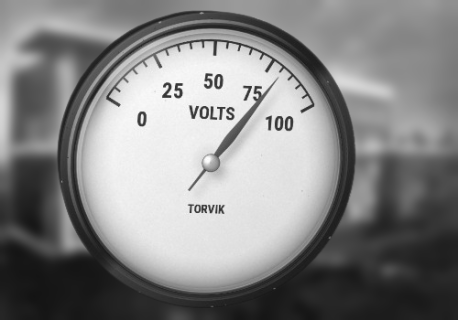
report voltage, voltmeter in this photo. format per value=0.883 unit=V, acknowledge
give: value=80 unit=V
